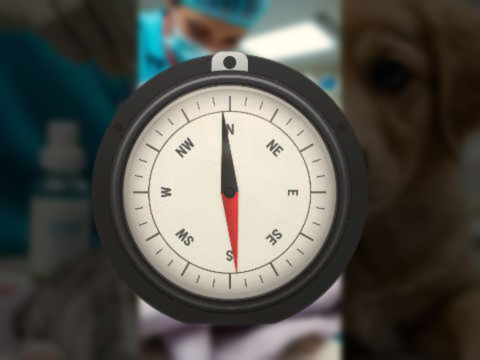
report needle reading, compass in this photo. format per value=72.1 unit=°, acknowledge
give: value=175 unit=°
